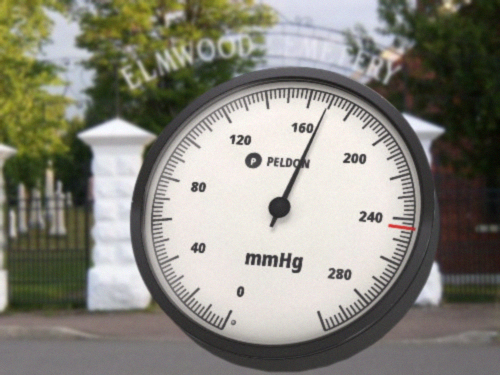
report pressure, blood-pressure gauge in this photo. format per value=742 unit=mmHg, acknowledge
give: value=170 unit=mmHg
